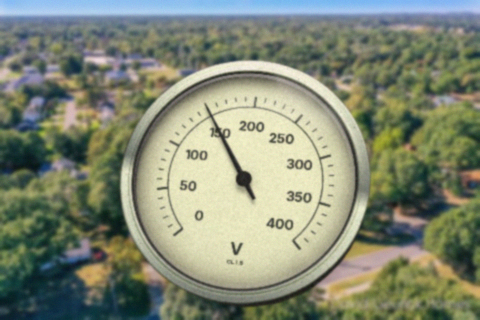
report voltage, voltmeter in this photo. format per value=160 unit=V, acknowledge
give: value=150 unit=V
